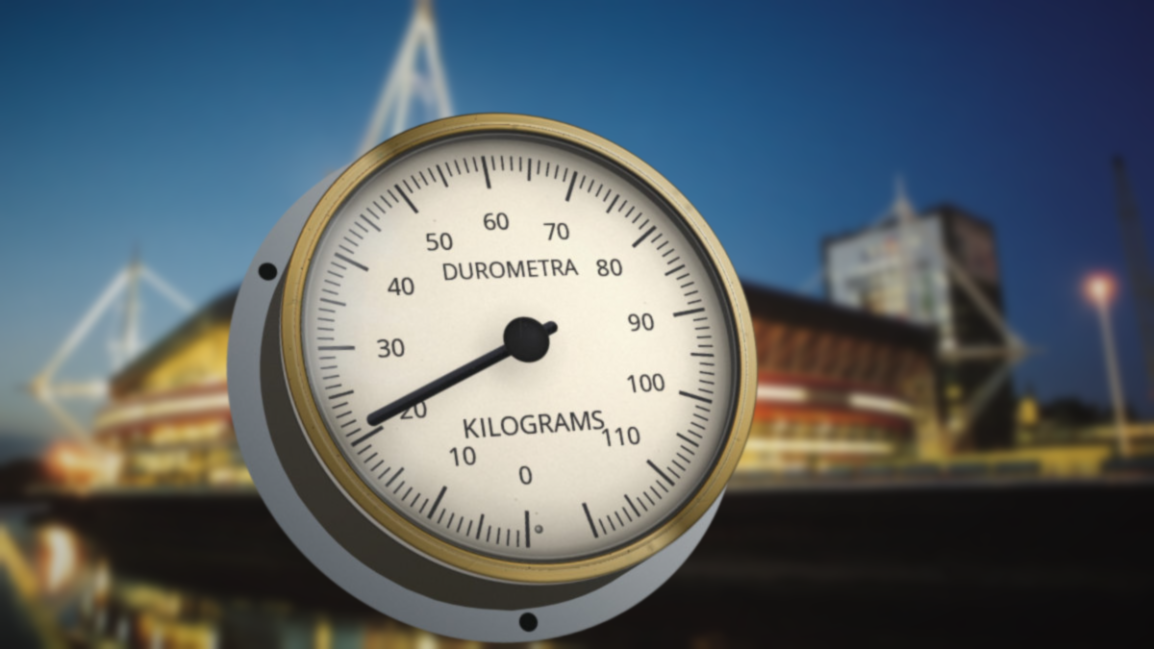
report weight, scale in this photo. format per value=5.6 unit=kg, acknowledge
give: value=21 unit=kg
